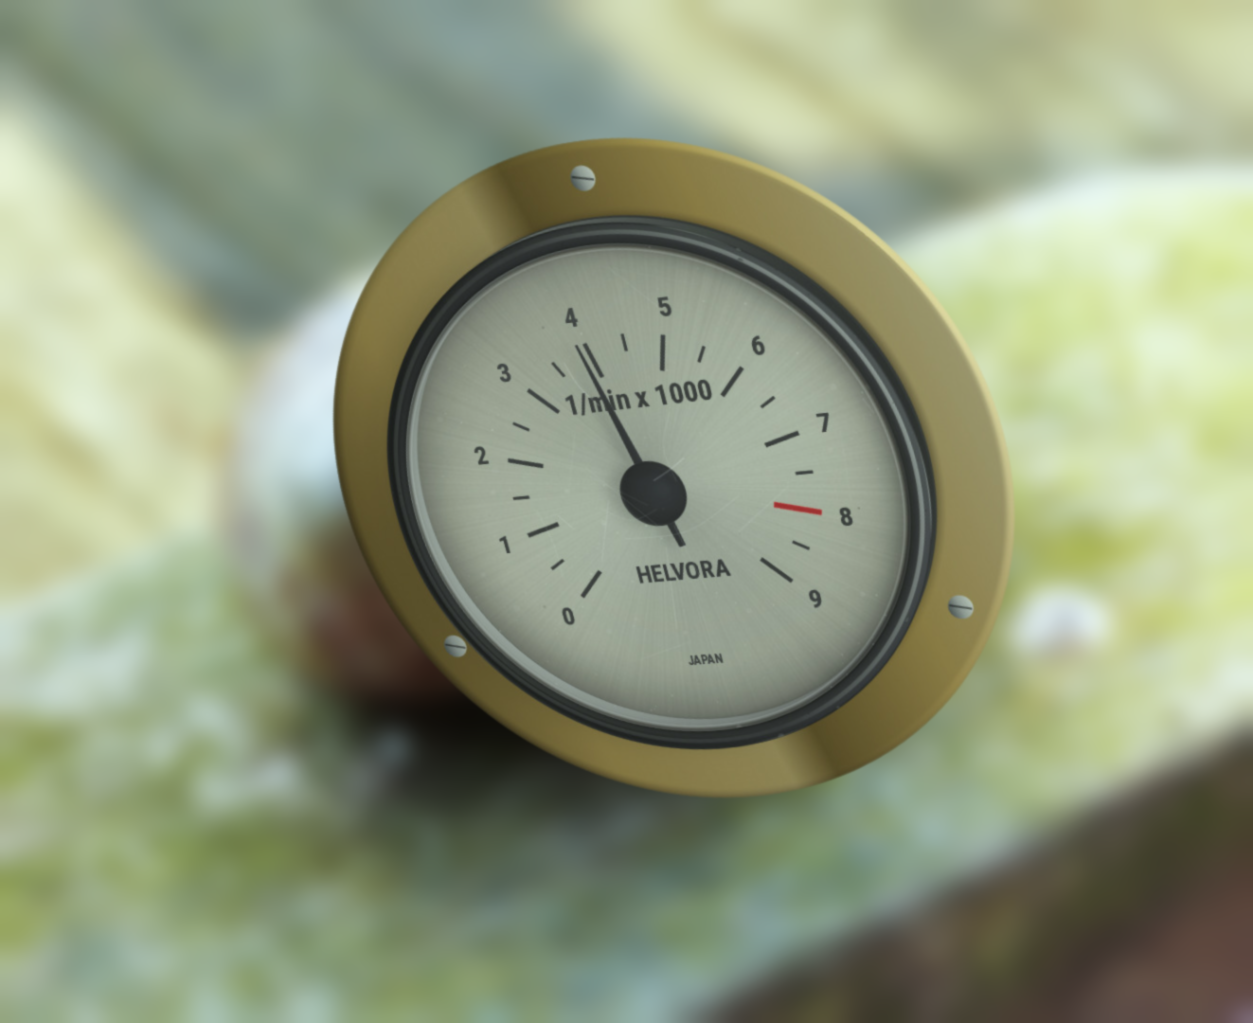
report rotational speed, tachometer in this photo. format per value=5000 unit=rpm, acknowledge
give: value=4000 unit=rpm
